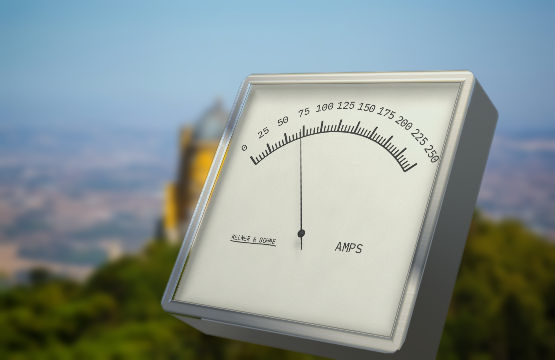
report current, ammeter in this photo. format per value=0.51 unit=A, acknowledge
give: value=75 unit=A
